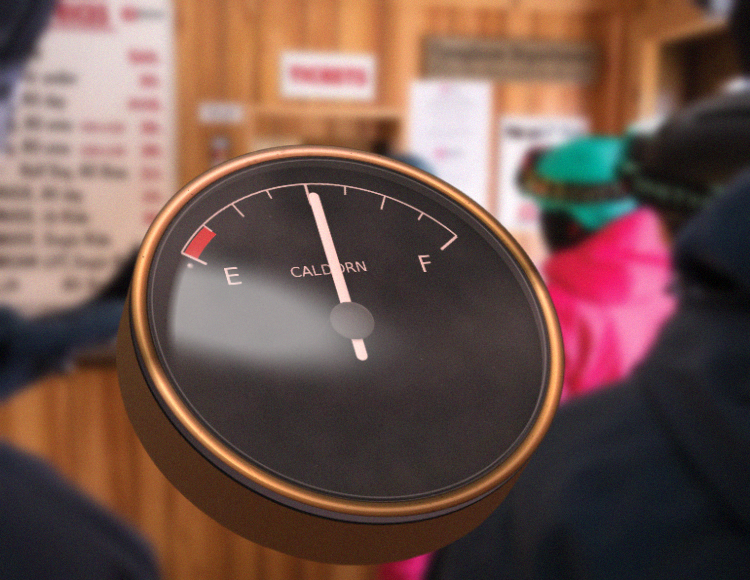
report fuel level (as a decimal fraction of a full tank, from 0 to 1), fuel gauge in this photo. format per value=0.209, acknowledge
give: value=0.5
